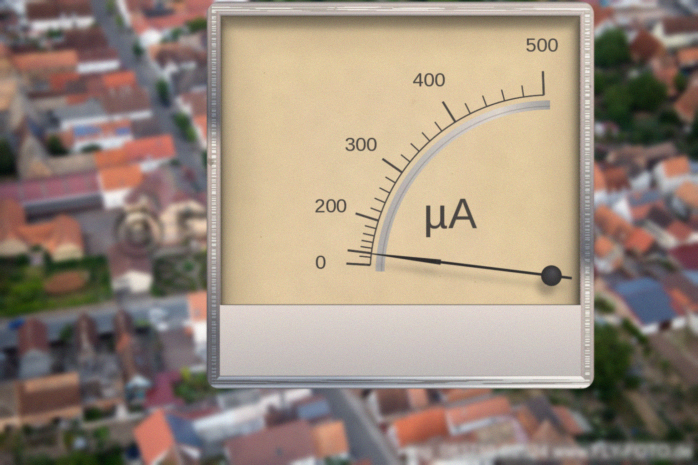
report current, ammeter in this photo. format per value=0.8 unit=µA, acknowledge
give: value=100 unit=µA
